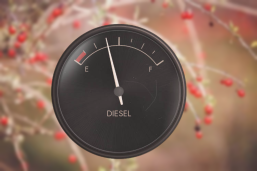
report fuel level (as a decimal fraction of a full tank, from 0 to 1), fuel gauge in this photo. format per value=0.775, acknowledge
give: value=0.375
